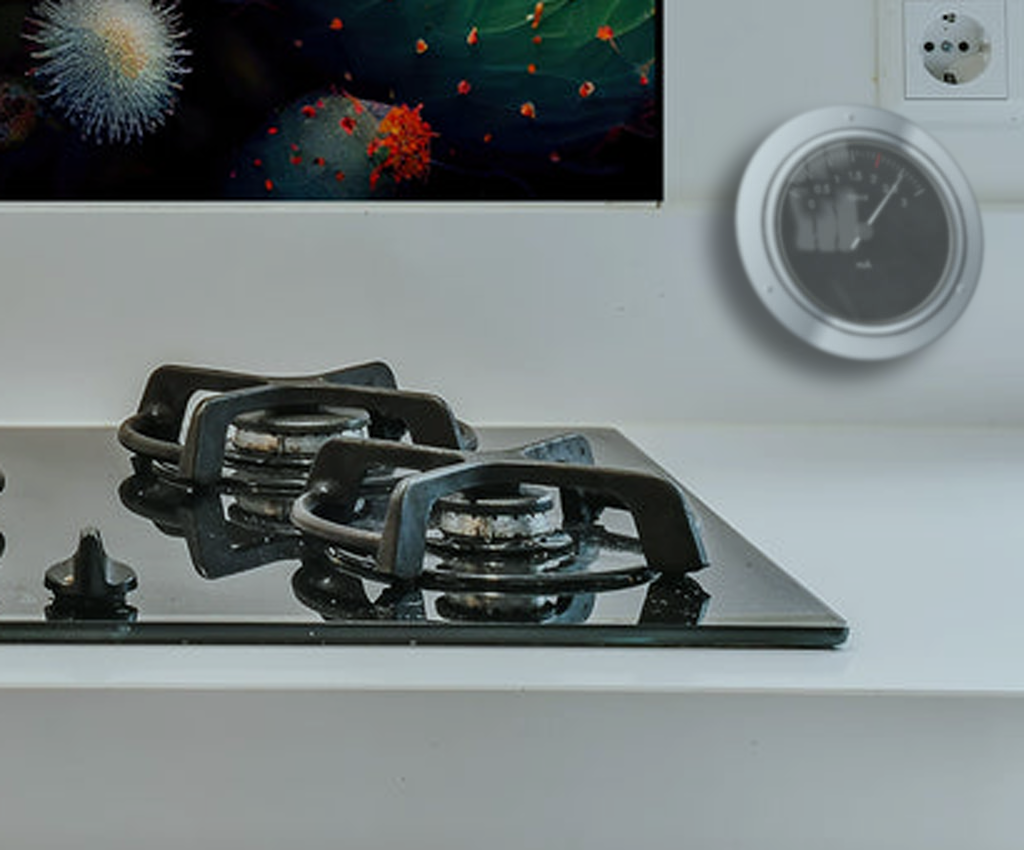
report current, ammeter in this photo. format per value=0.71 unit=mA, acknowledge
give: value=2.5 unit=mA
